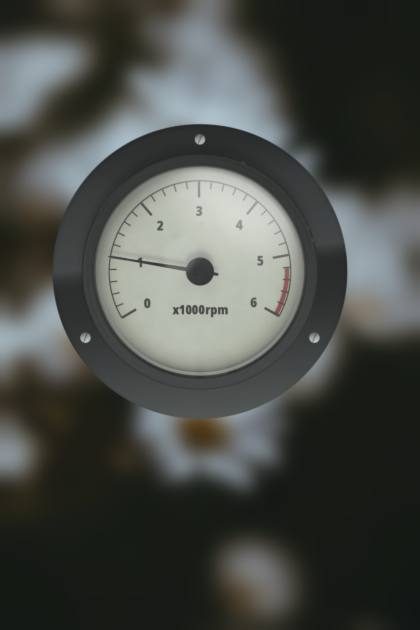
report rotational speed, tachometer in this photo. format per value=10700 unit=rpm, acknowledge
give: value=1000 unit=rpm
